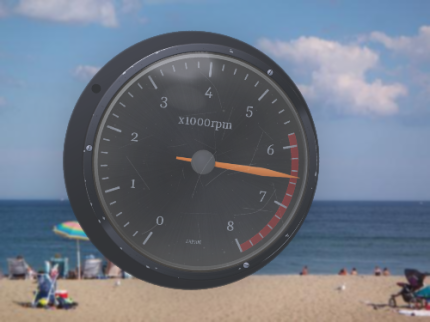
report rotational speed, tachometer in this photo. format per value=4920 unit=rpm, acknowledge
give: value=6500 unit=rpm
